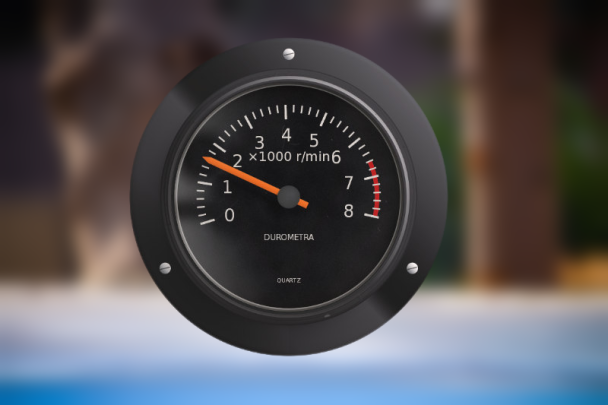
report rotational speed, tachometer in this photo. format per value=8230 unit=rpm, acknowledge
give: value=1600 unit=rpm
